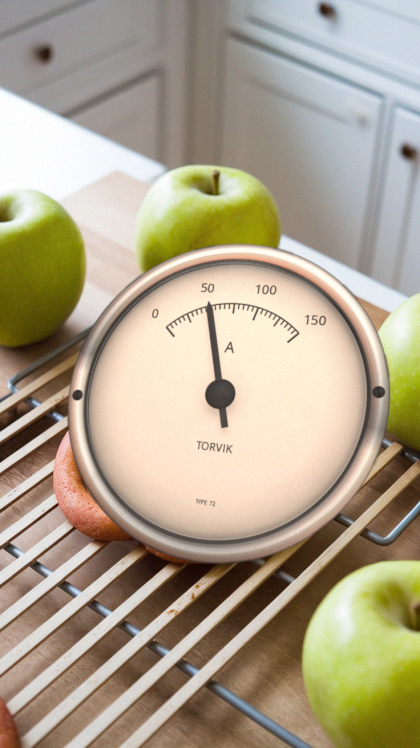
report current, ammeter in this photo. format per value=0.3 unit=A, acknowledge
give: value=50 unit=A
